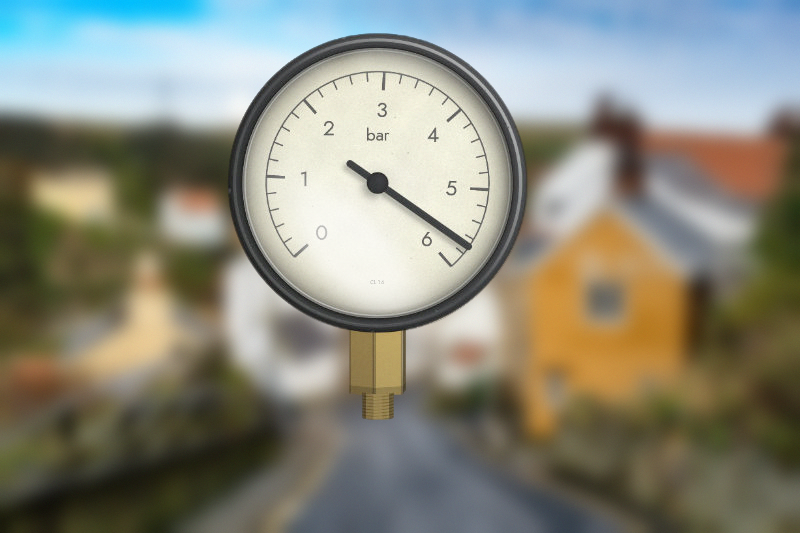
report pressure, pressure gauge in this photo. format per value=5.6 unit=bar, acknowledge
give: value=5.7 unit=bar
